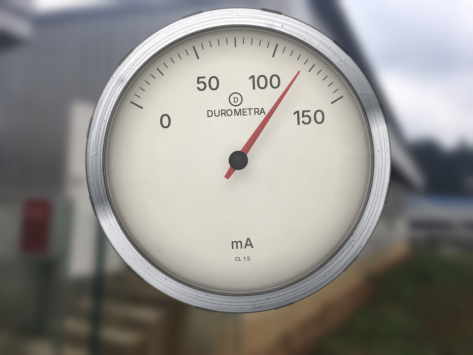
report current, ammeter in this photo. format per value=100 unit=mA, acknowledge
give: value=120 unit=mA
